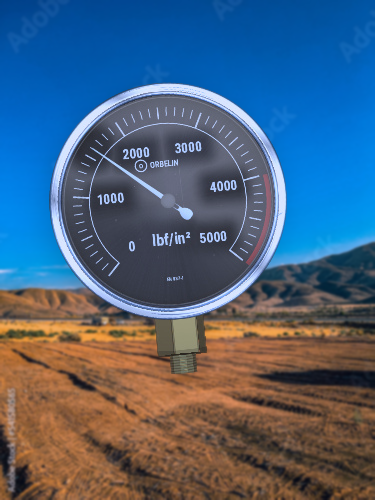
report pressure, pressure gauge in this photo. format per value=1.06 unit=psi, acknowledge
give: value=1600 unit=psi
